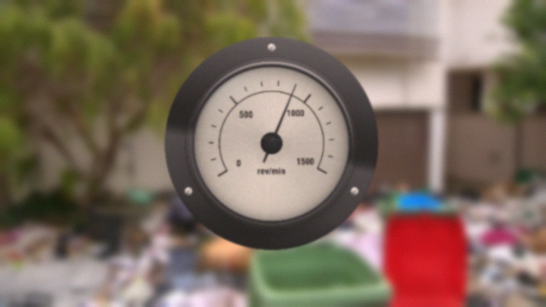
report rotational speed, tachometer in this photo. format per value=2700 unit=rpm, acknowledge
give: value=900 unit=rpm
